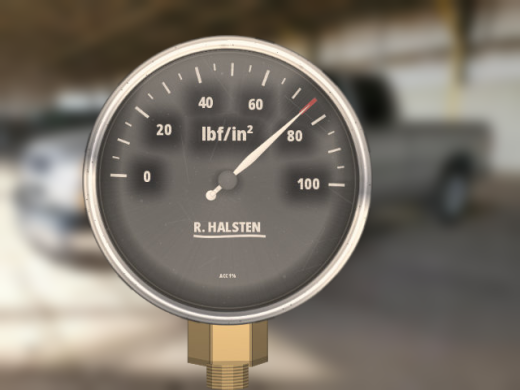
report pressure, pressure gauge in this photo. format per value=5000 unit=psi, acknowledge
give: value=75 unit=psi
